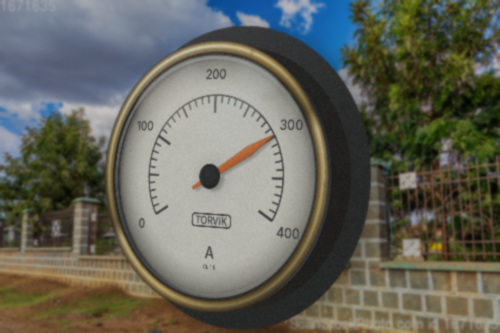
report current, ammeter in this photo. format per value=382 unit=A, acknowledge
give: value=300 unit=A
